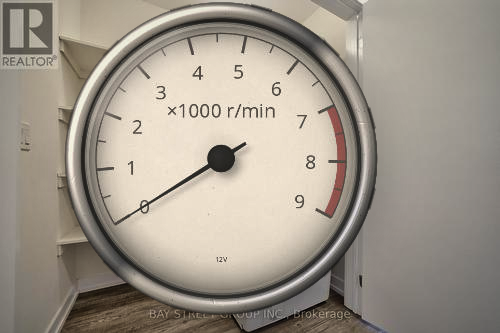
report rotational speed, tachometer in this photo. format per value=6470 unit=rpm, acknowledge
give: value=0 unit=rpm
